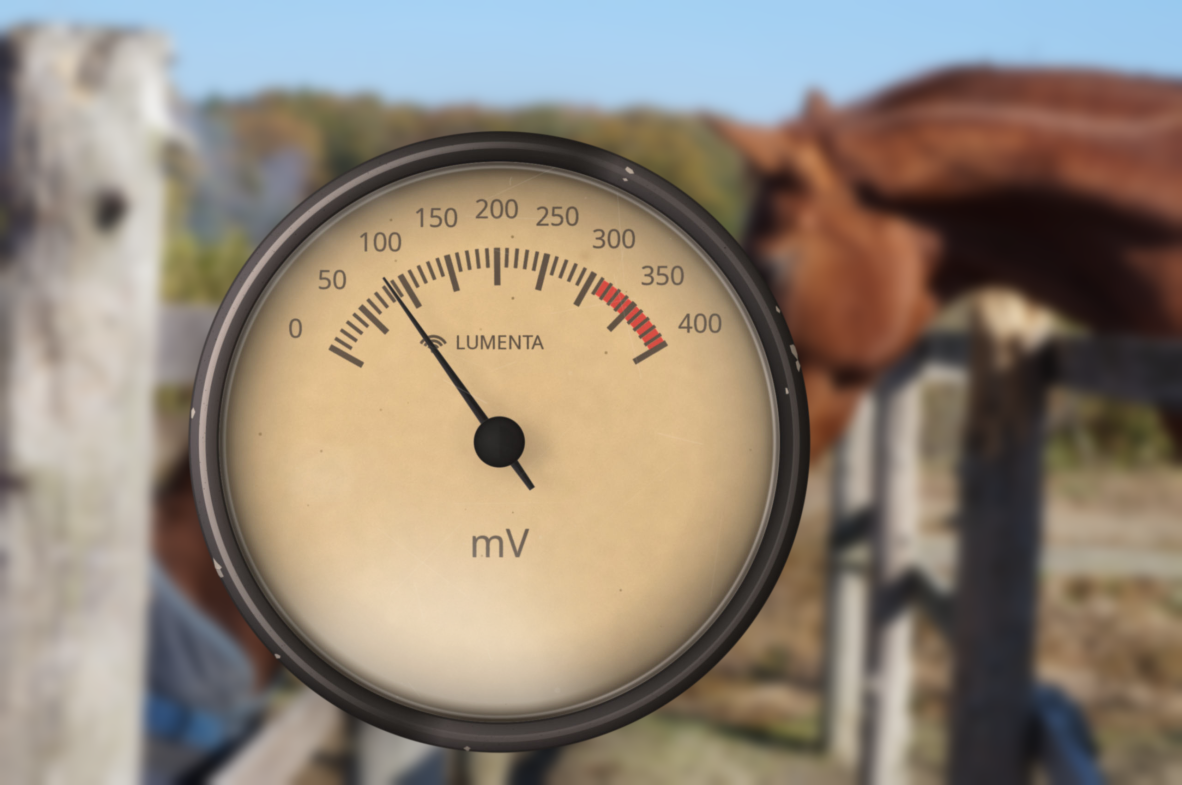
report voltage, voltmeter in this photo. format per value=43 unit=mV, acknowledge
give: value=85 unit=mV
